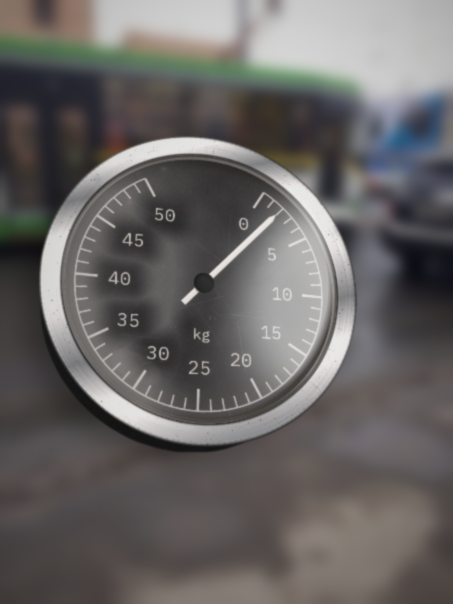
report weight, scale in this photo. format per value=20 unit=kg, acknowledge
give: value=2 unit=kg
